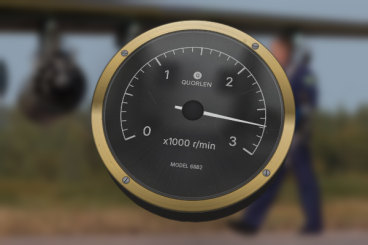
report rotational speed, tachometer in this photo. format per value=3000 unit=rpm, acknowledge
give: value=2700 unit=rpm
